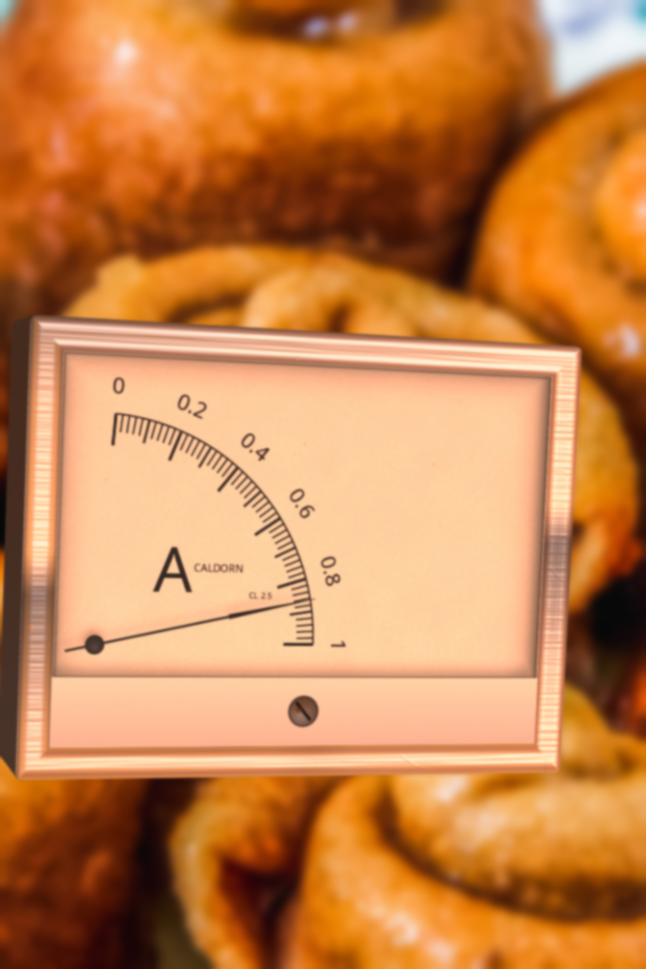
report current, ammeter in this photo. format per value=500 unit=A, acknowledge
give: value=0.86 unit=A
